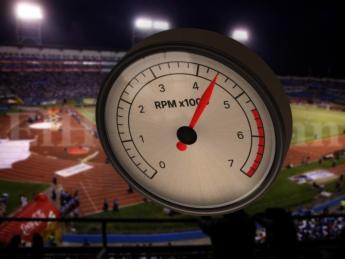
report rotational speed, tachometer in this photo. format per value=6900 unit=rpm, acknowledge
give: value=4400 unit=rpm
